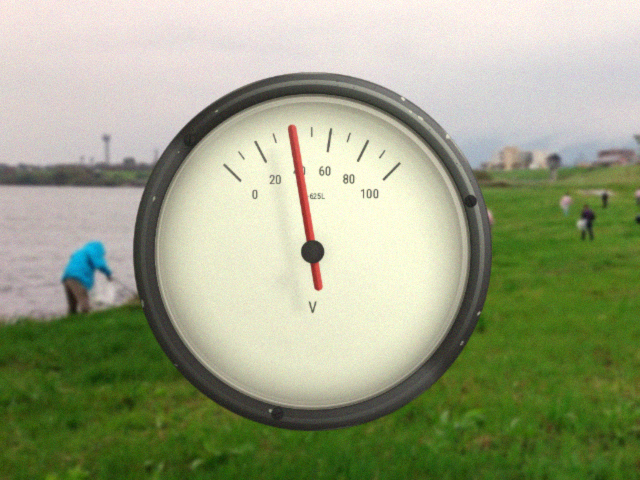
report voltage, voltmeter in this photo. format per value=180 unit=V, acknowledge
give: value=40 unit=V
